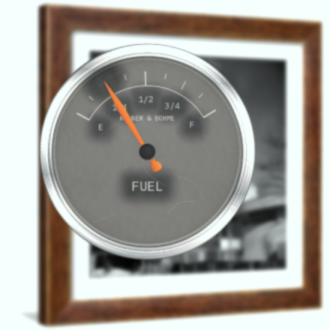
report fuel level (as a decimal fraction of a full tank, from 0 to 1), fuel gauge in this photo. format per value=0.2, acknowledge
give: value=0.25
